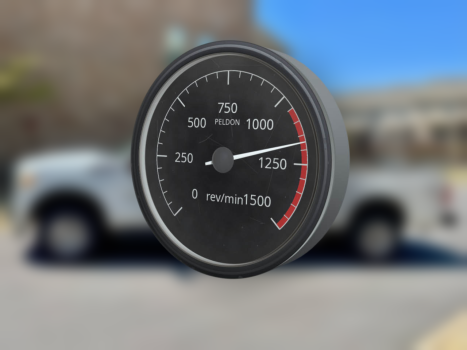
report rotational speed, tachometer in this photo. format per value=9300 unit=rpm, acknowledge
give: value=1175 unit=rpm
